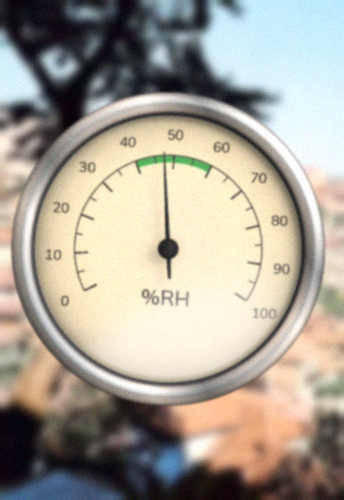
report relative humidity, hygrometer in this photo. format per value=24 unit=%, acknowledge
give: value=47.5 unit=%
